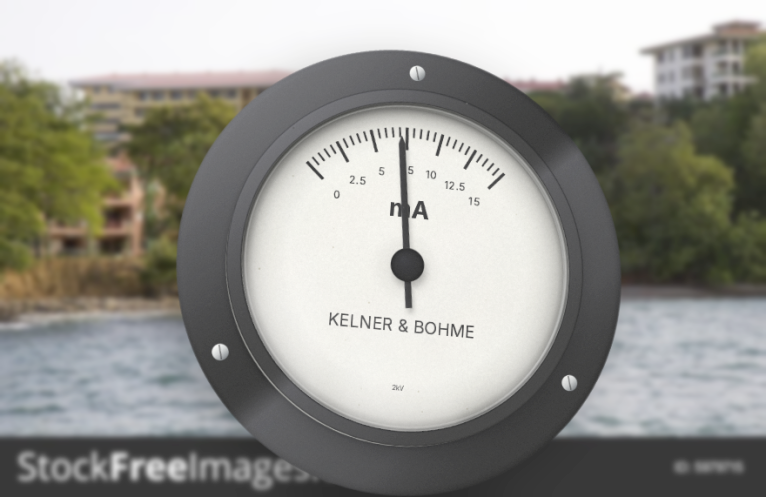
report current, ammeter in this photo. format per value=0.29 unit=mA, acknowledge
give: value=7 unit=mA
